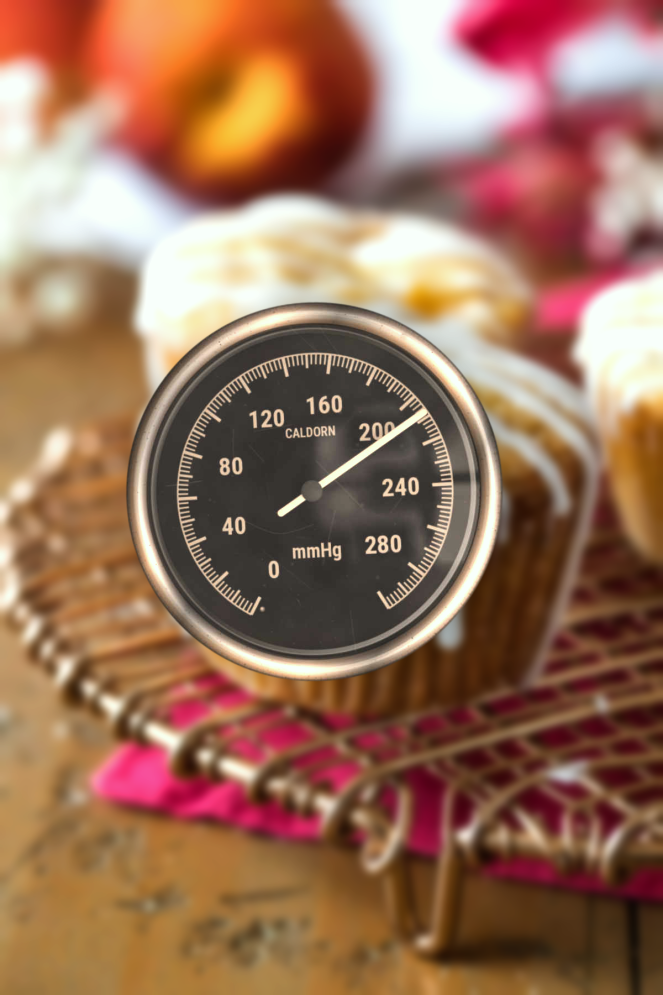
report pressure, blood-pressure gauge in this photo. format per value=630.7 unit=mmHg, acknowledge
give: value=208 unit=mmHg
